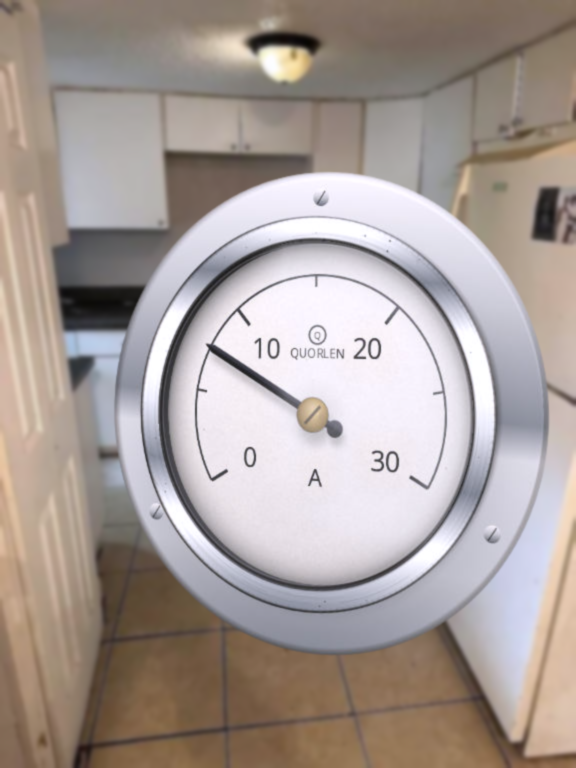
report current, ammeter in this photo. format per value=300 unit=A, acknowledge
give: value=7.5 unit=A
